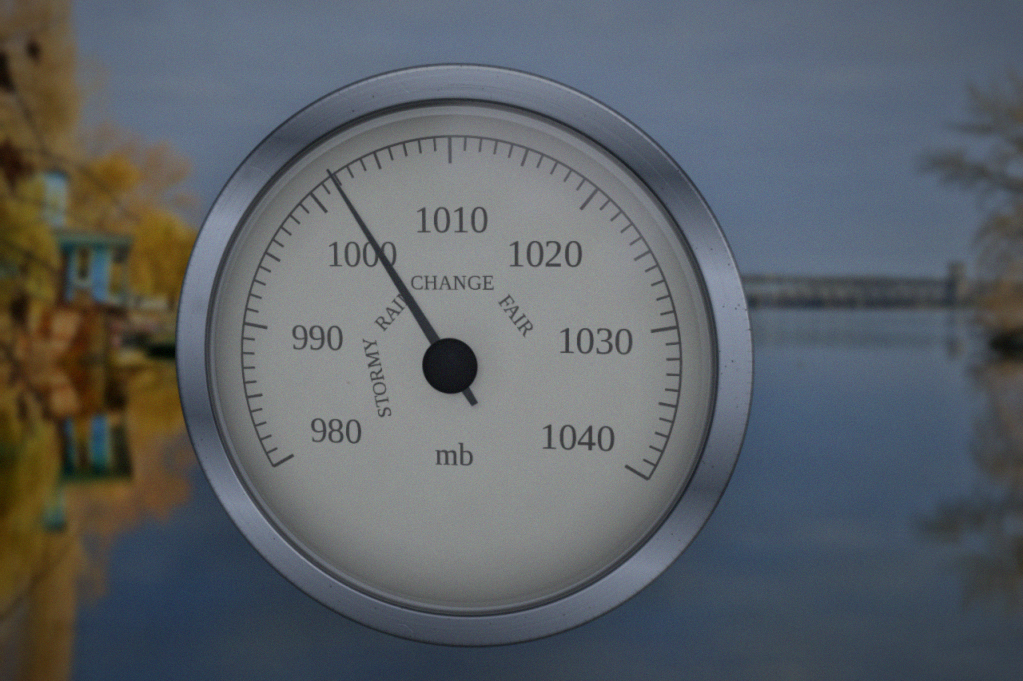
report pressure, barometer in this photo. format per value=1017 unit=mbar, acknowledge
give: value=1002 unit=mbar
